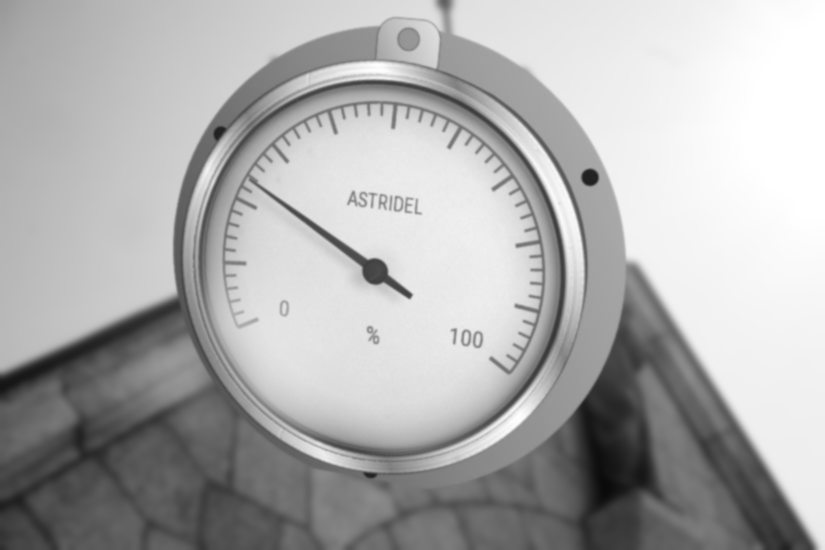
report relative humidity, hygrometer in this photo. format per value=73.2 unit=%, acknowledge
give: value=24 unit=%
